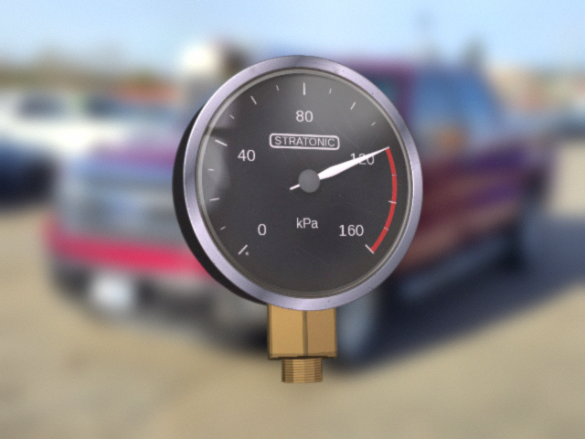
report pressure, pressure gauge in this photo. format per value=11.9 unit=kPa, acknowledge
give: value=120 unit=kPa
